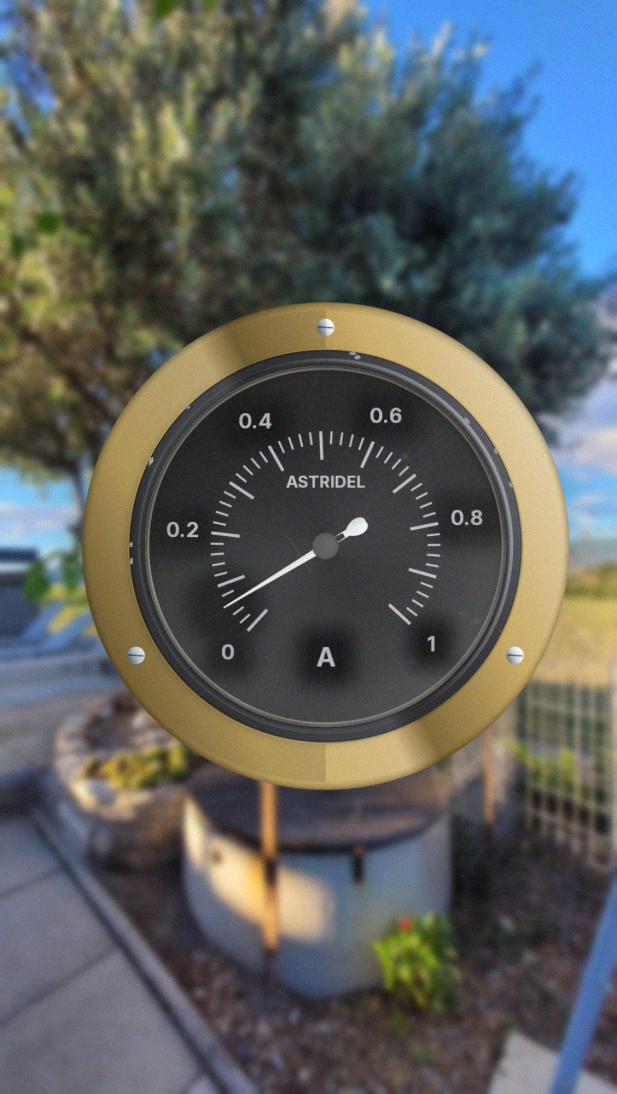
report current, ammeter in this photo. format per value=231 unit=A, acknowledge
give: value=0.06 unit=A
